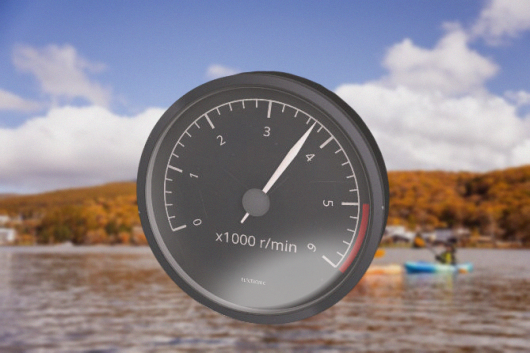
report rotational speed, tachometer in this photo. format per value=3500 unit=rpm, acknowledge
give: value=3700 unit=rpm
